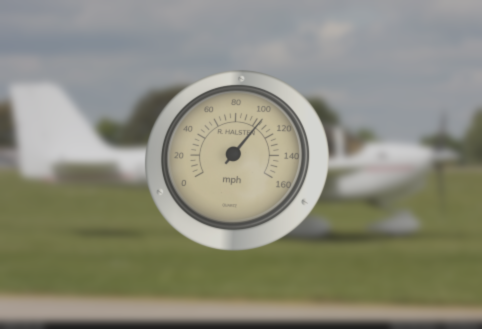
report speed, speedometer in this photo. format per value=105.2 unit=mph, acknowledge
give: value=105 unit=mph
